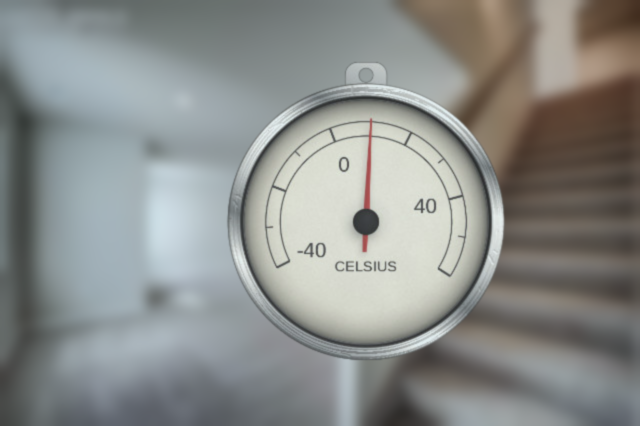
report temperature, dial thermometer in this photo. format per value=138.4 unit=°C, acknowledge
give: value=10 unit=°C
